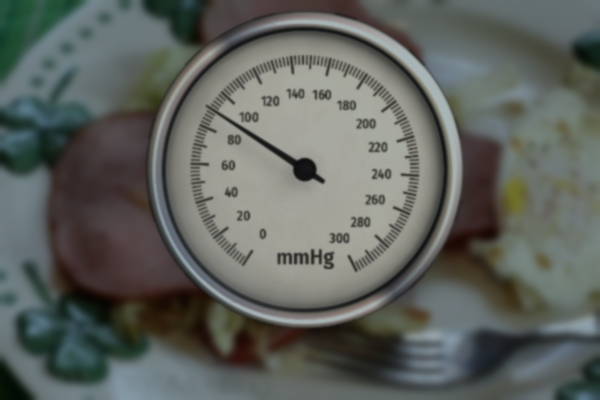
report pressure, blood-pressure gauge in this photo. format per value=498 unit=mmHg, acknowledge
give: value=90 unit=mmHg
